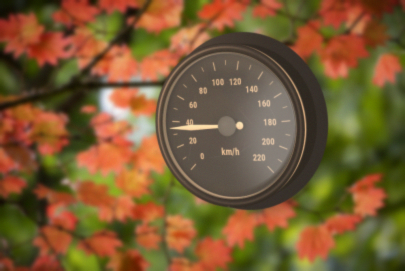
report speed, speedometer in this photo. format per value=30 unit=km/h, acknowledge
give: value=35 unit=km/h
